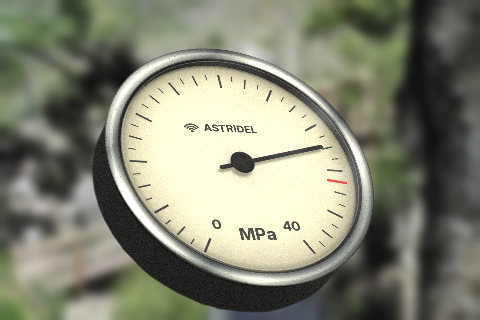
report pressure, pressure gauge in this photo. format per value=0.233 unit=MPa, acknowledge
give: value=30 unit=MPa
